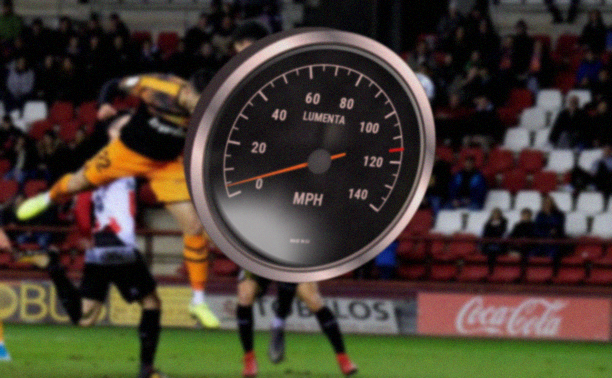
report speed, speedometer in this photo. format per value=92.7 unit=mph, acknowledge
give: value=5 unit=mph
